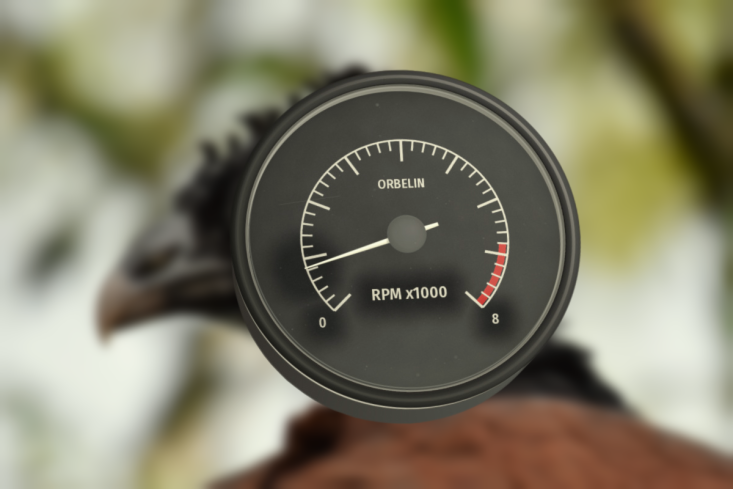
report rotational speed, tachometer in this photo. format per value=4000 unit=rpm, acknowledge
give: value=800 unit=rpm
